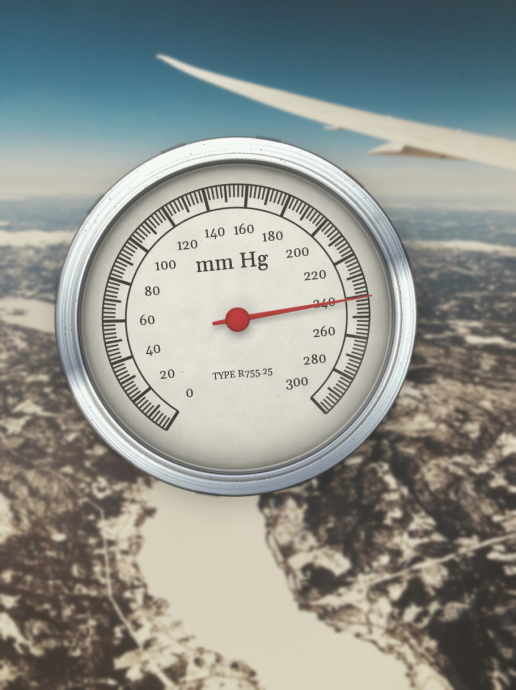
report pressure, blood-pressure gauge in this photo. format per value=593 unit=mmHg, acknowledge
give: value=240 unit=mmHg
